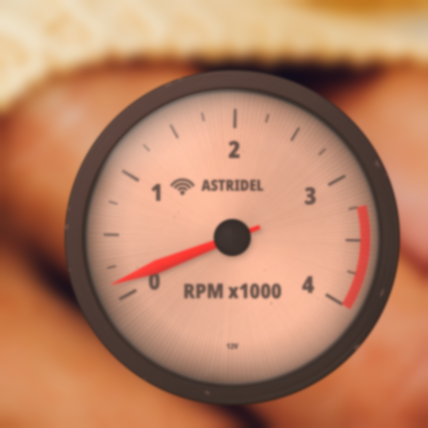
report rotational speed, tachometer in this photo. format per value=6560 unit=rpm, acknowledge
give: value=125 unit=rpm
